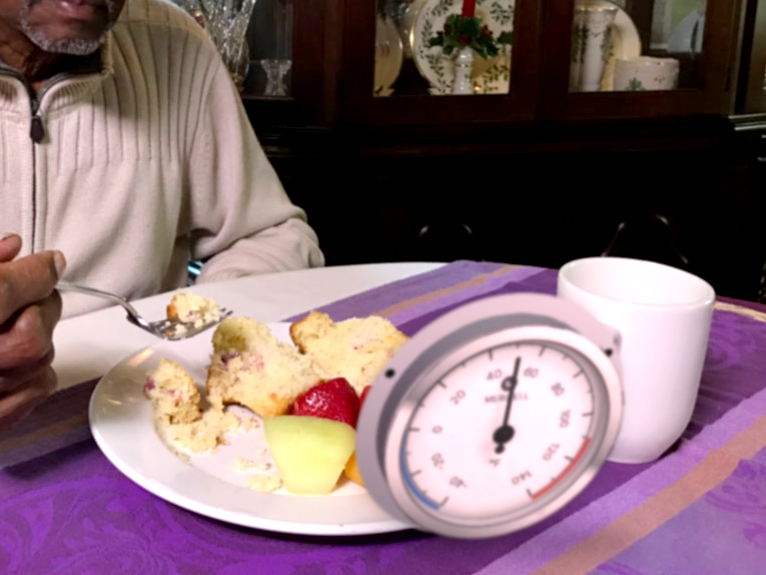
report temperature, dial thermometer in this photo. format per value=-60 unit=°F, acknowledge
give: value=50 unit=°F
